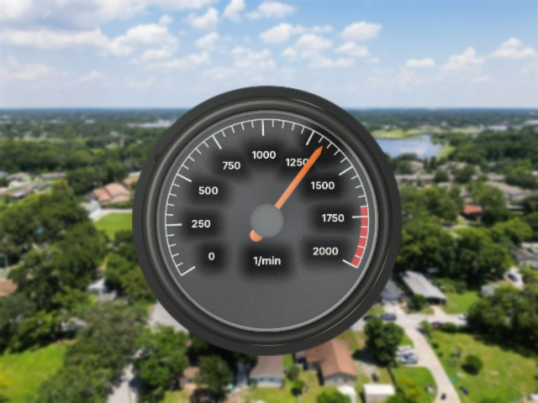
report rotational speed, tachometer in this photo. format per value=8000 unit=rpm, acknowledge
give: value=1325 unit=rpm
